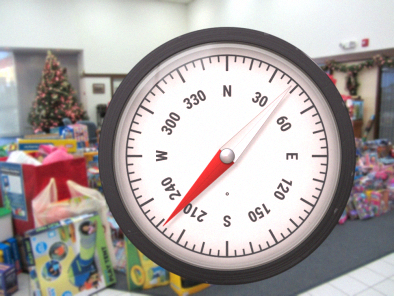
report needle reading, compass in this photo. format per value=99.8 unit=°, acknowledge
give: value=222.5 unit=°
